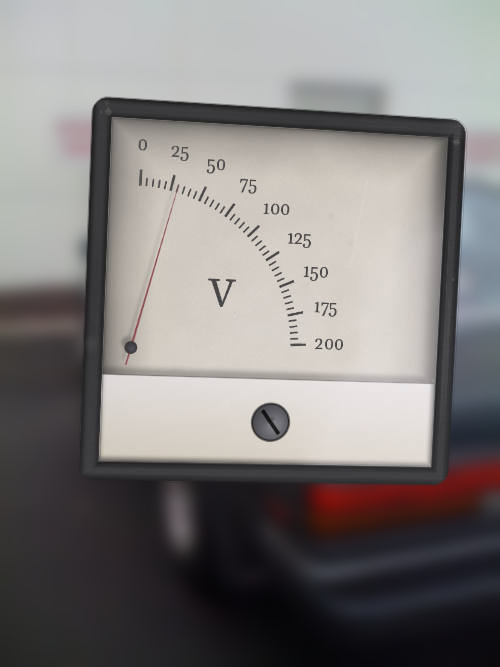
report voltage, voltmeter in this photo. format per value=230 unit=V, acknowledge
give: value=30 unit=V
